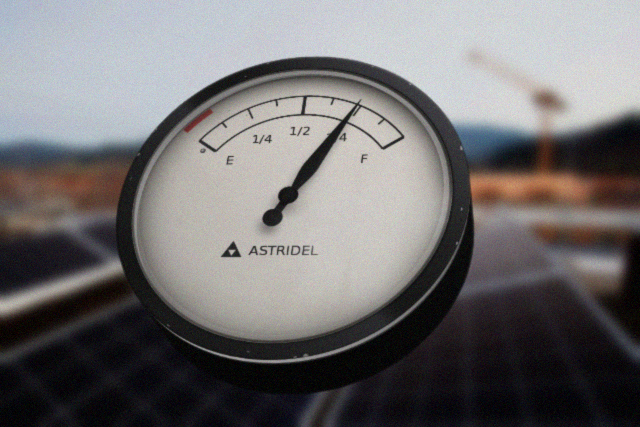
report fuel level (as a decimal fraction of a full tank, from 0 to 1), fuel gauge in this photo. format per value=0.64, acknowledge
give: value=0.75
